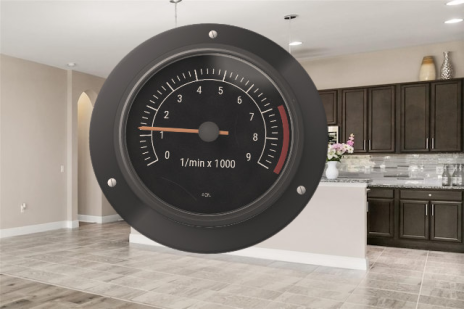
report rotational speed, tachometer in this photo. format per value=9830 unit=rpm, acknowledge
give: value=1200 unit=rpm
